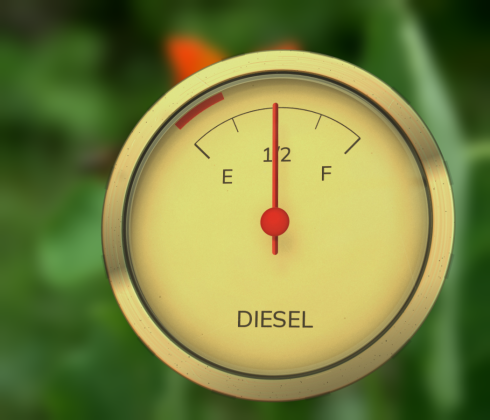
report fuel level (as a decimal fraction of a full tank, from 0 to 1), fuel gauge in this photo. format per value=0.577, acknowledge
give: value=0.5
